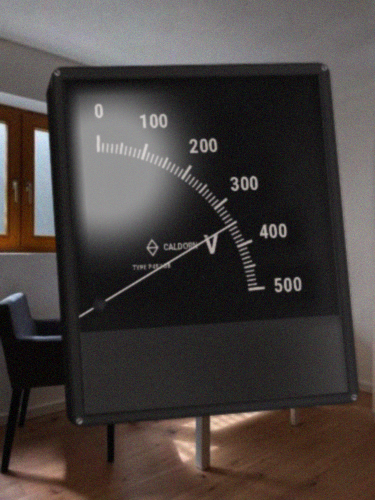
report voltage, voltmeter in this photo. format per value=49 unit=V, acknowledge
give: value=350 unit=V
